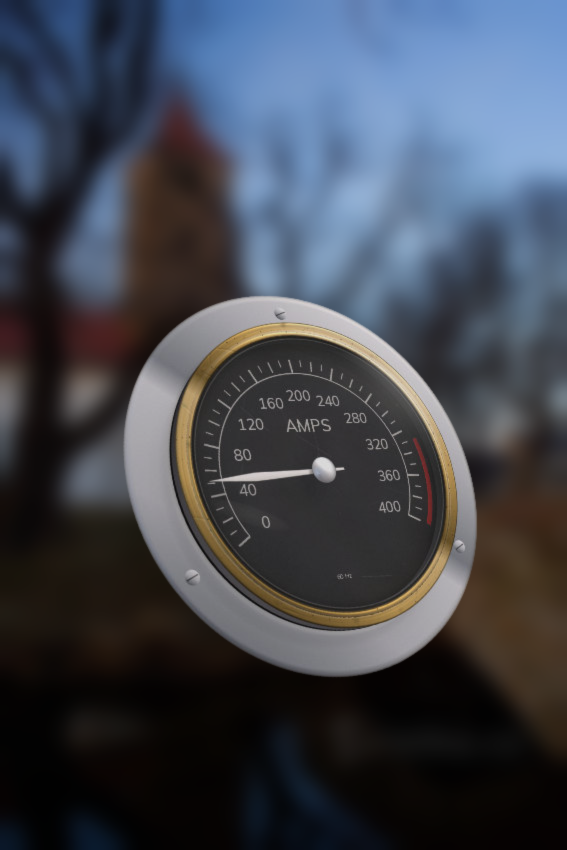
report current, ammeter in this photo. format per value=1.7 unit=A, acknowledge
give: value=50 unit=A
